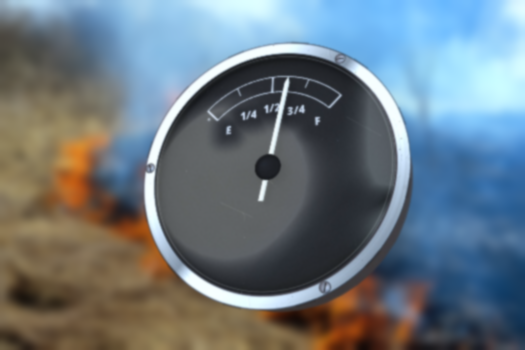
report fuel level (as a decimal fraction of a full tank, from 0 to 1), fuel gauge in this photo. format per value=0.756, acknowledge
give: value=0.625
